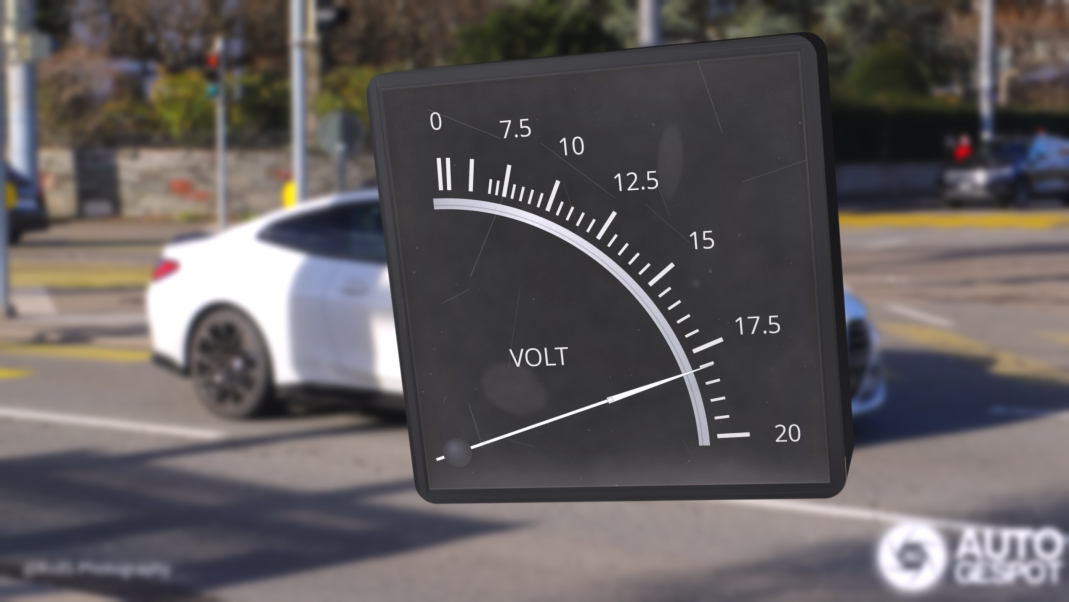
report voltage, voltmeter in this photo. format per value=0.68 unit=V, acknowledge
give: value=18 unit=V
